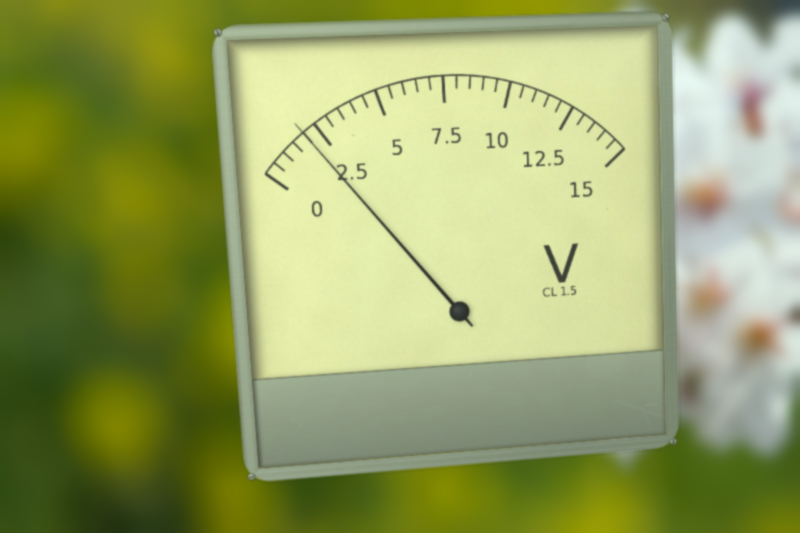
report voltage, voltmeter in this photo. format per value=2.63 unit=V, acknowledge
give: value=2 unit=V
